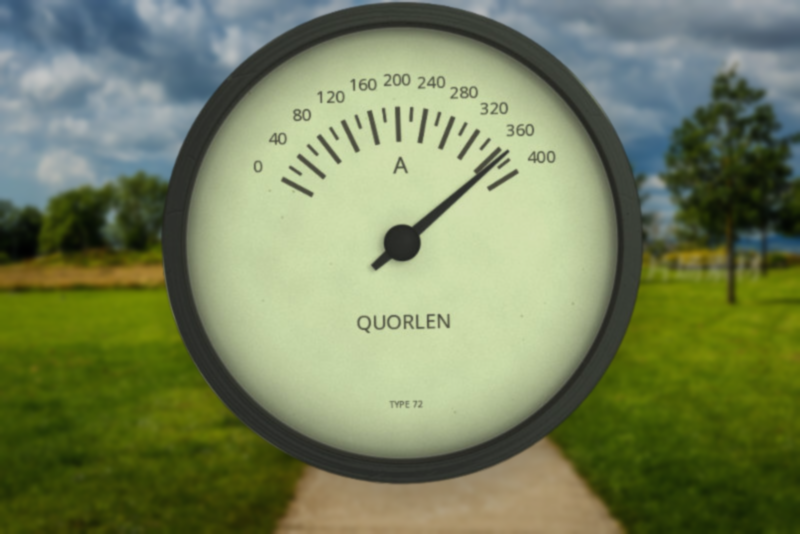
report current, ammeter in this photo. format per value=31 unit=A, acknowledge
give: value=370 unit=A
